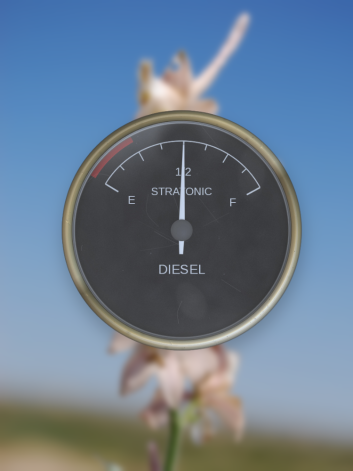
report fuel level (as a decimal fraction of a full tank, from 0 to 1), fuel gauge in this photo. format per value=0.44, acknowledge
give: value=0.5
